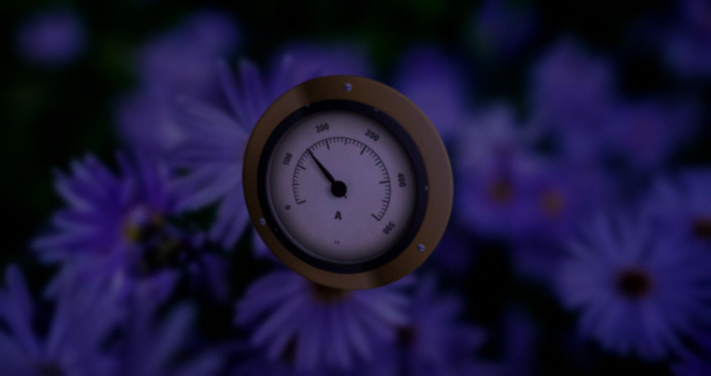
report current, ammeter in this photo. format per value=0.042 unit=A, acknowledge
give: value=150 unit=A
